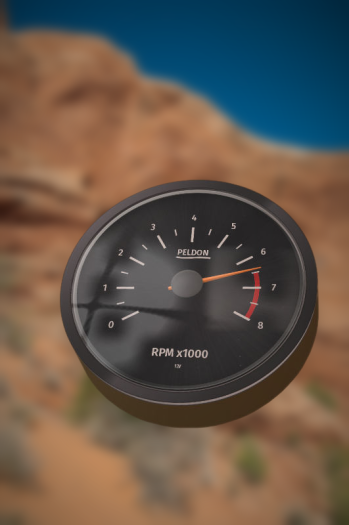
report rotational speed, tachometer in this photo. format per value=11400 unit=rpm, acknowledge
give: value=6500 unit=rpm
